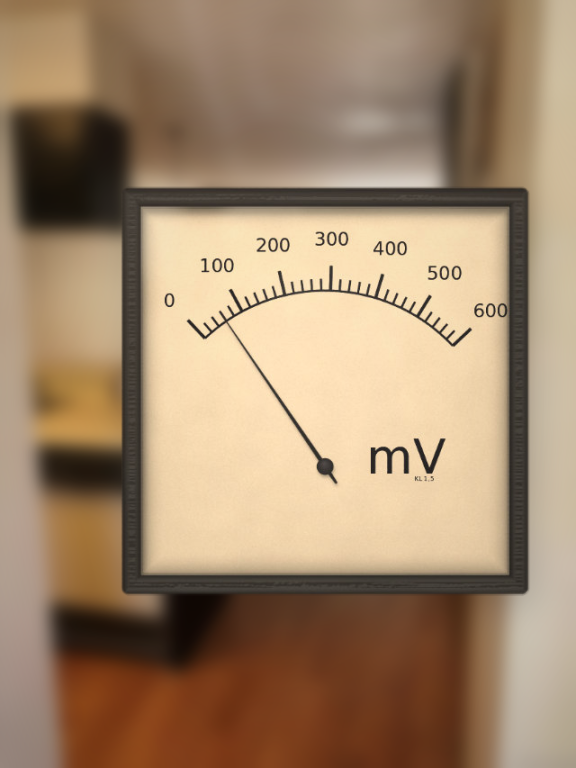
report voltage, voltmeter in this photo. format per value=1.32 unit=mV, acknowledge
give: value=60 unit=mV
